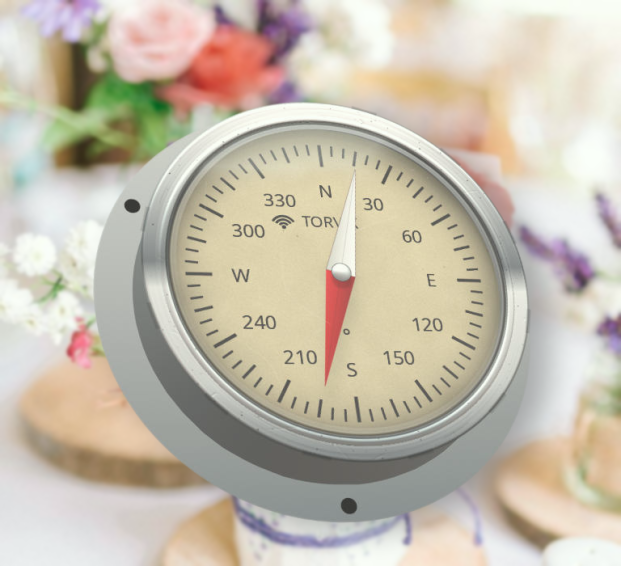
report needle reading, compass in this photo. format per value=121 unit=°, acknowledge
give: value=195 unit=°
